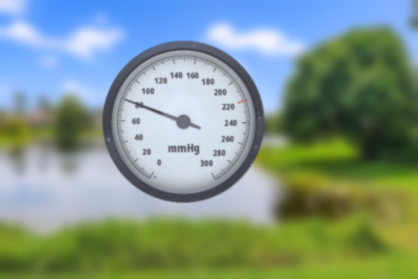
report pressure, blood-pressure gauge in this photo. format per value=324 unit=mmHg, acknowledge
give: value=80 unit=mmHg
